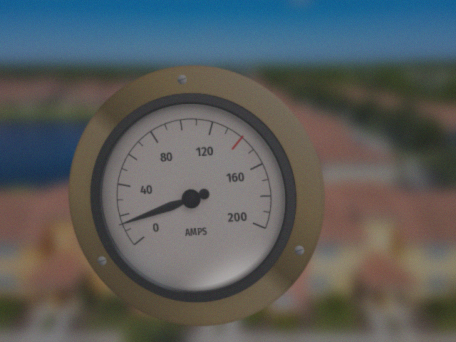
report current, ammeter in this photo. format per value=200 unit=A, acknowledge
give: value=15 unit=A
